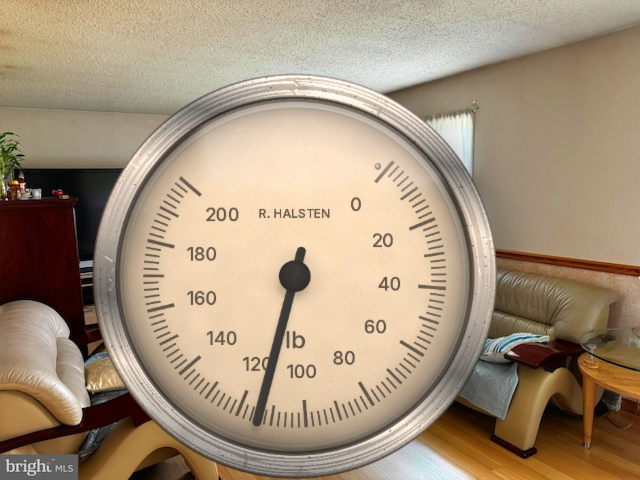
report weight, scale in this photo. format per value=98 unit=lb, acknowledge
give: value=114 unit=lb
